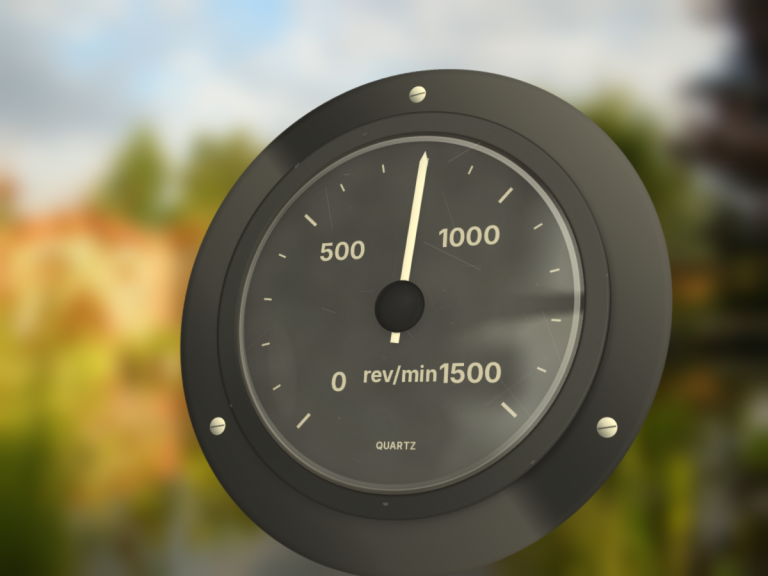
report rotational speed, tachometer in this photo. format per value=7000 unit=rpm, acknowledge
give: value=800 unit=rpm
